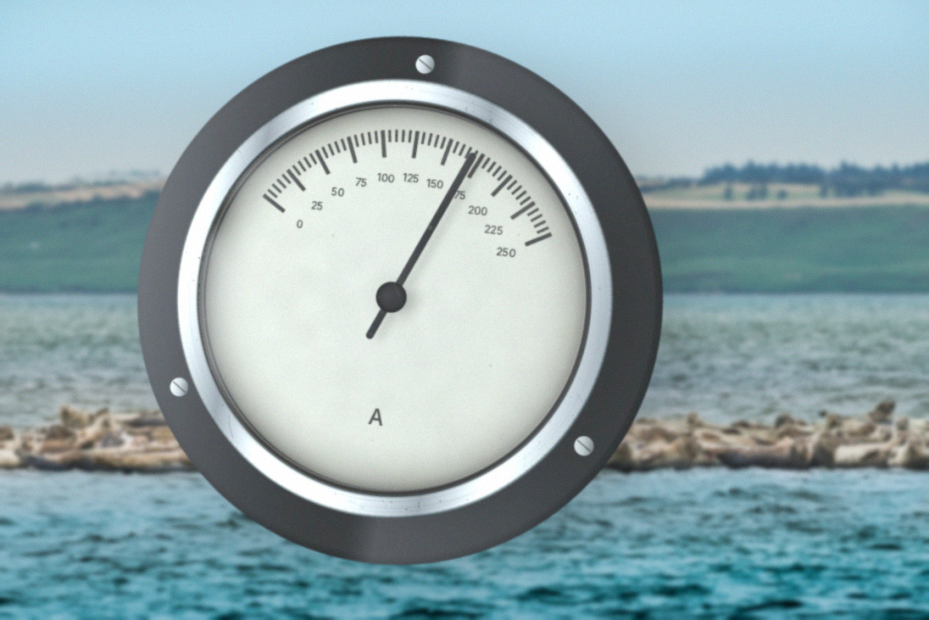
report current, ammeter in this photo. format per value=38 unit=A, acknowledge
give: value=170 unit=A
